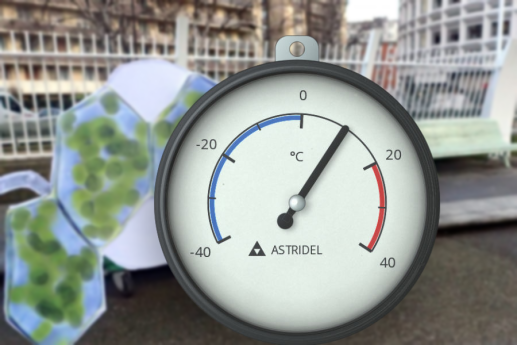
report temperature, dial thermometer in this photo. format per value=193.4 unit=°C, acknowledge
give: value=10 unit=°C
